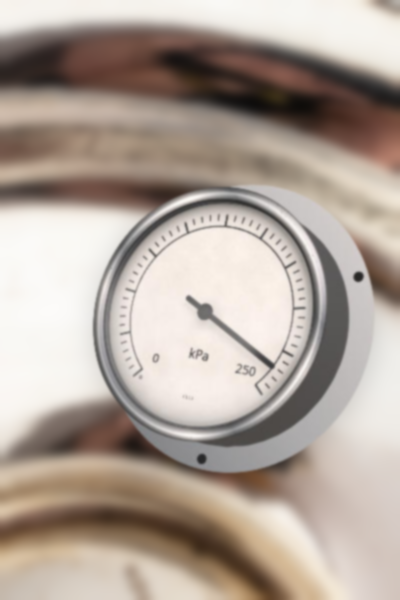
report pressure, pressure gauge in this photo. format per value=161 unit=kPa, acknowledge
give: value=235 unit=kPa
